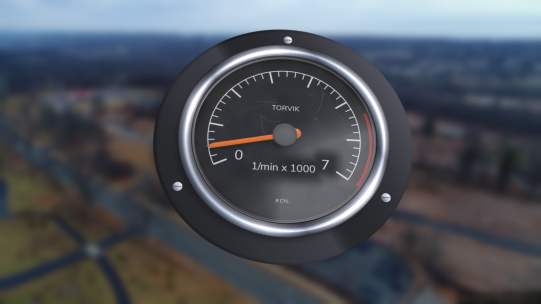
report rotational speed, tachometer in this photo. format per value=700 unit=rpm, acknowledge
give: value=400 unit=rpm
